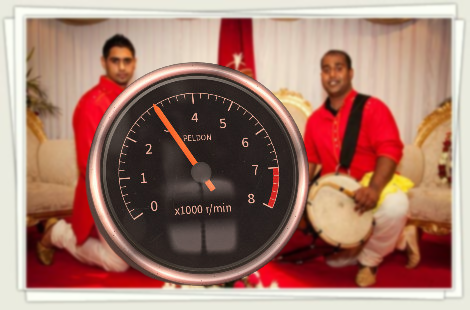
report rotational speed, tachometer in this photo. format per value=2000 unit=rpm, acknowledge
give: value=3000 unit=rpm
